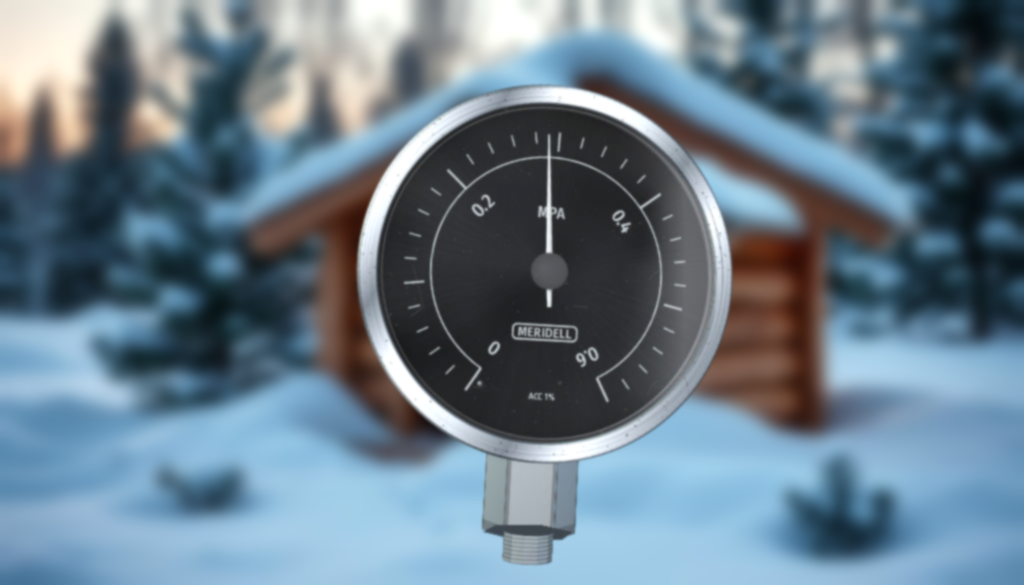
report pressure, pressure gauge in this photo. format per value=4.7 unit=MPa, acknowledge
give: value=0.29 unit=MPa
